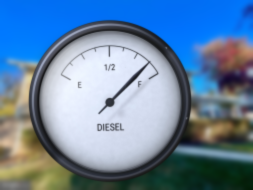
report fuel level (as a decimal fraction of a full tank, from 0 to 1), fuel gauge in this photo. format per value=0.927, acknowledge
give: value=0.875
